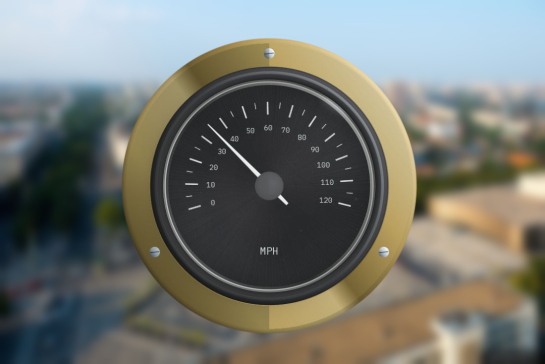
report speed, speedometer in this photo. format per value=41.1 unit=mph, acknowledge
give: value=35 unit=mph
